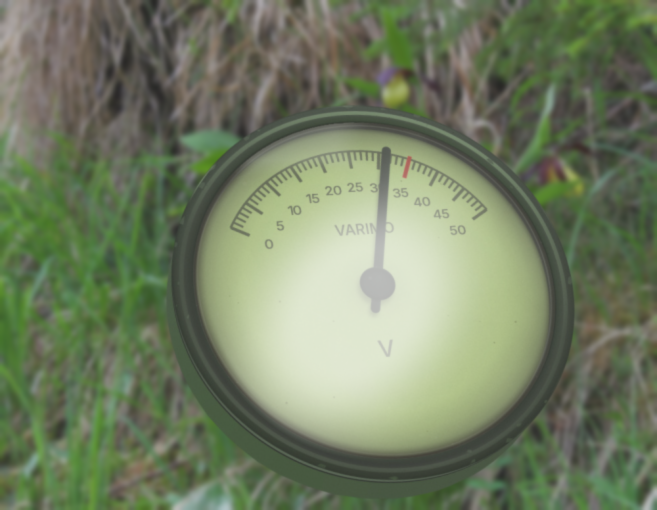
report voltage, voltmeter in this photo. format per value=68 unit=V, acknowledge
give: value=31 unit=V
